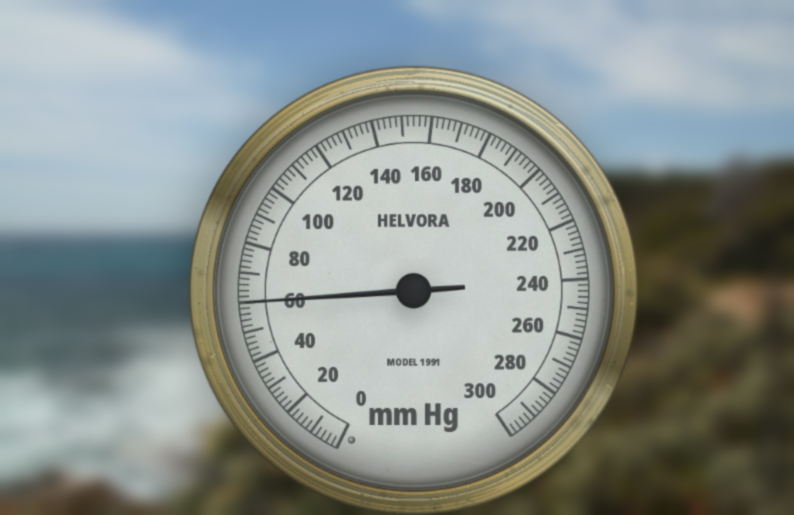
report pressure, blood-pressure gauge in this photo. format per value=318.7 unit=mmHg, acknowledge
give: value=60 unit=mmHg
